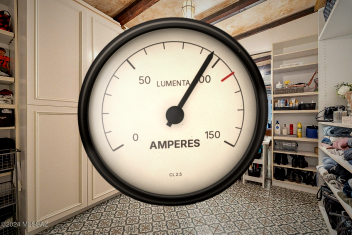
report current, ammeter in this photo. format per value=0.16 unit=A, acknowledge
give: value=95 unit=A
